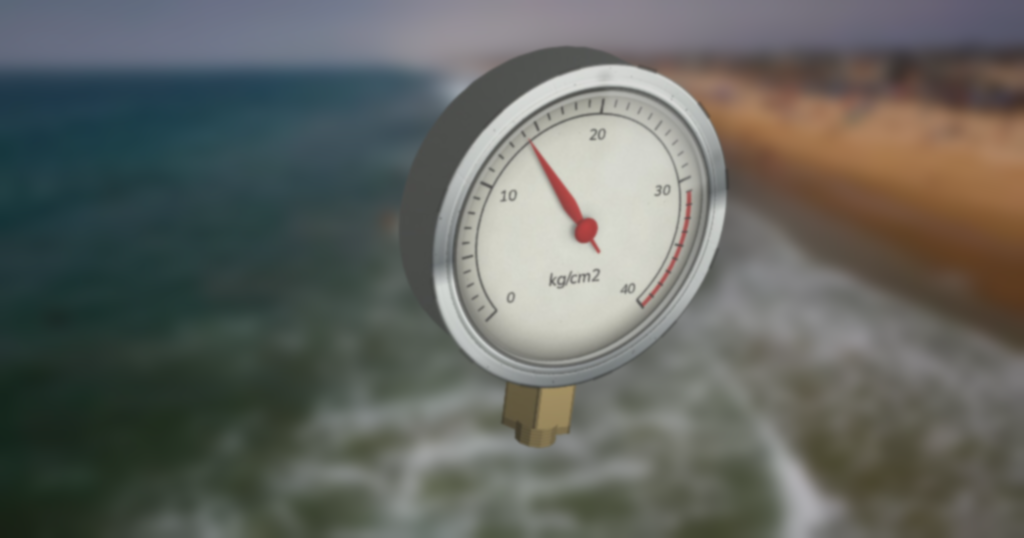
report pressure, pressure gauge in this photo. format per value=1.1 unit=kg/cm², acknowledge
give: value=14 unit=kg/cm²
